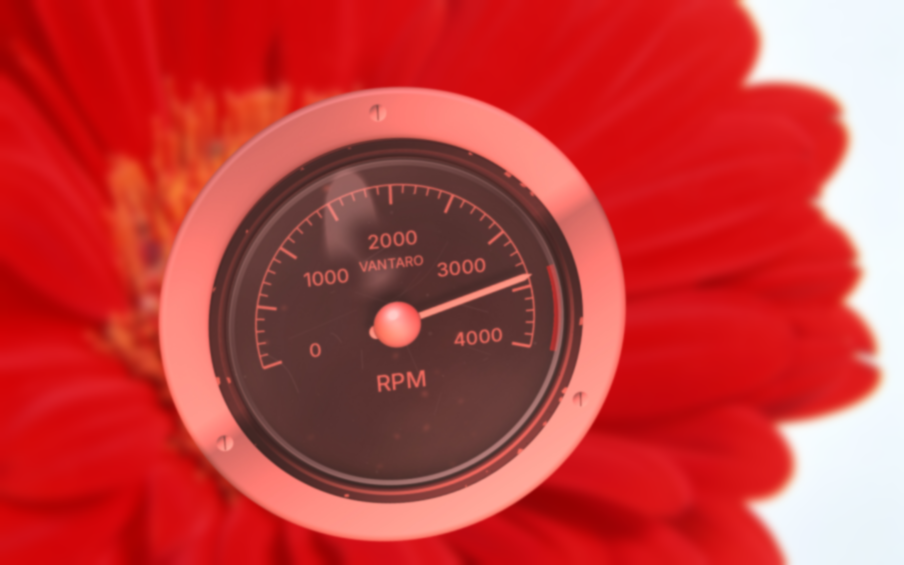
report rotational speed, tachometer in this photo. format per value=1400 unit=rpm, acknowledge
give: value=3400 unit=rpm
